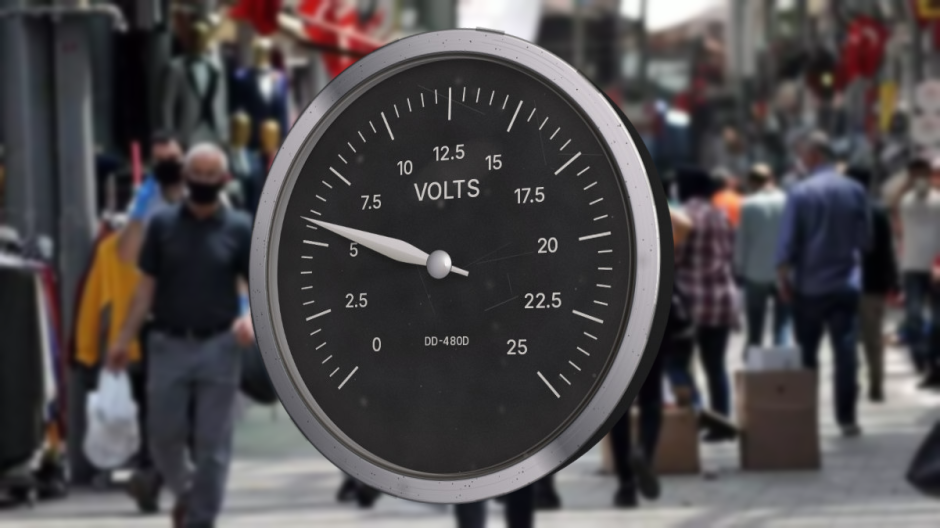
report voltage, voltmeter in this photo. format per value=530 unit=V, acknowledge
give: value=5.75 unit=V
